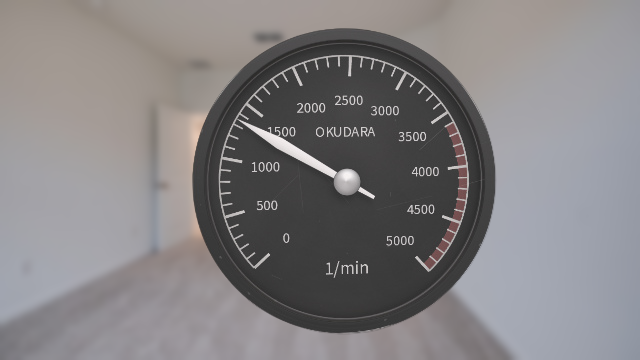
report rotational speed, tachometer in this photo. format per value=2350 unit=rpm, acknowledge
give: value=1350 unit=rpm
